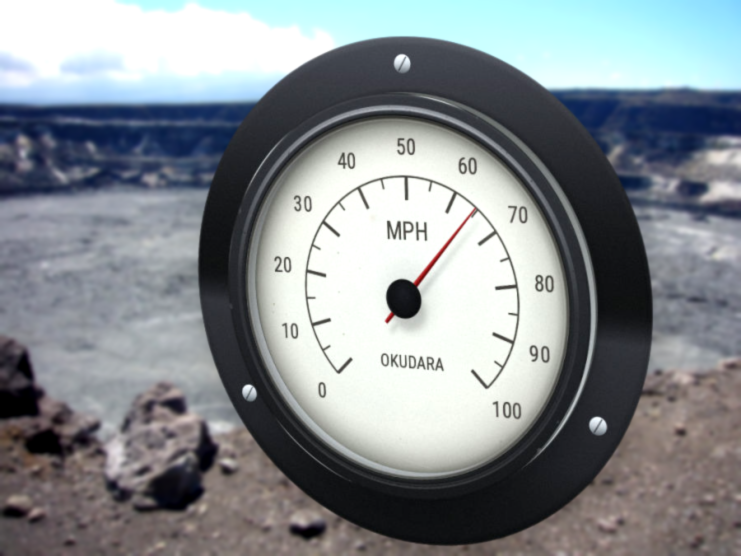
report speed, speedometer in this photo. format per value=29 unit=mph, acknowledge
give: value=65 unit=mph
